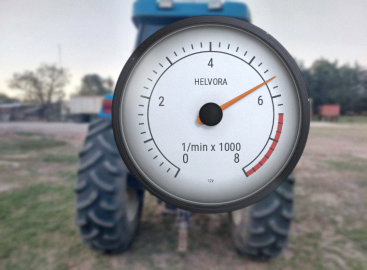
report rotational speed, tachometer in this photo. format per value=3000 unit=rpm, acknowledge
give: value=5600 unit=rpm
